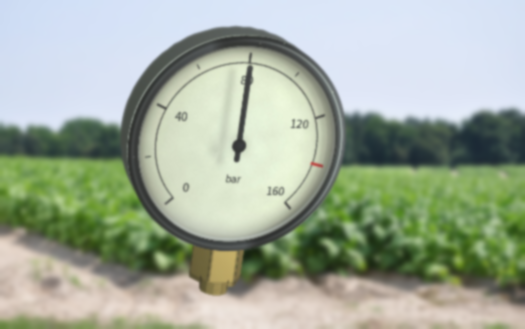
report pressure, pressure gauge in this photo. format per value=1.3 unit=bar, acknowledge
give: value=80 unit=bar
